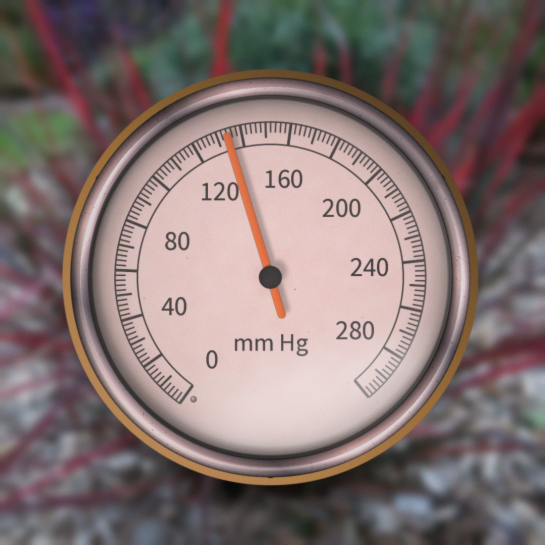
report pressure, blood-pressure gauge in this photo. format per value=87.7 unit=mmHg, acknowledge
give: value=134 unit=mmHg
